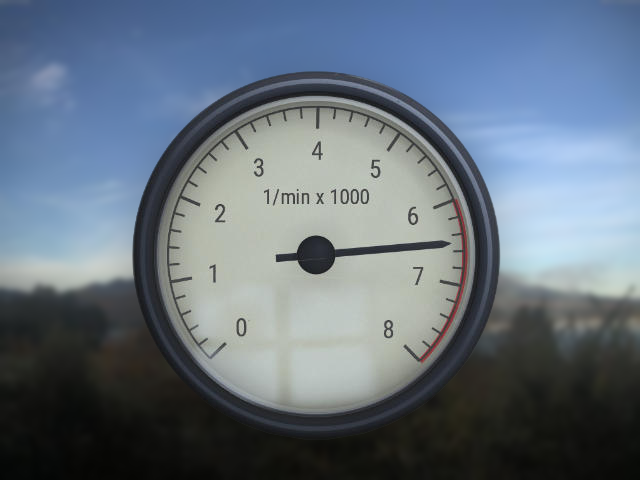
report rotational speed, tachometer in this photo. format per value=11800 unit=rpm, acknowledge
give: value=6500 unit=rpm
